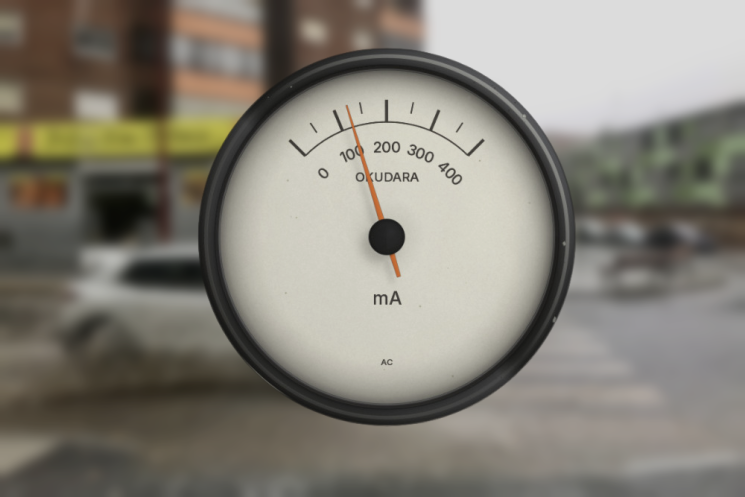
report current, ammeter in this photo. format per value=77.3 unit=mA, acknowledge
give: value=125 unit=mA
